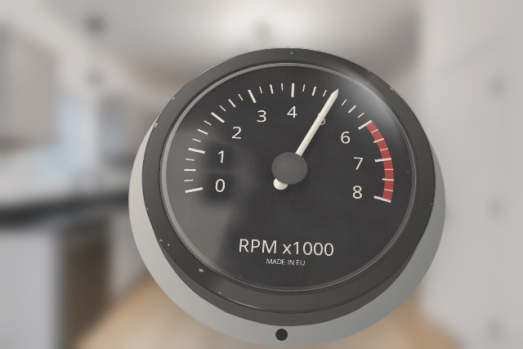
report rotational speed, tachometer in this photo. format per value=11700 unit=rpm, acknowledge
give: value=5000 unit=rpm
